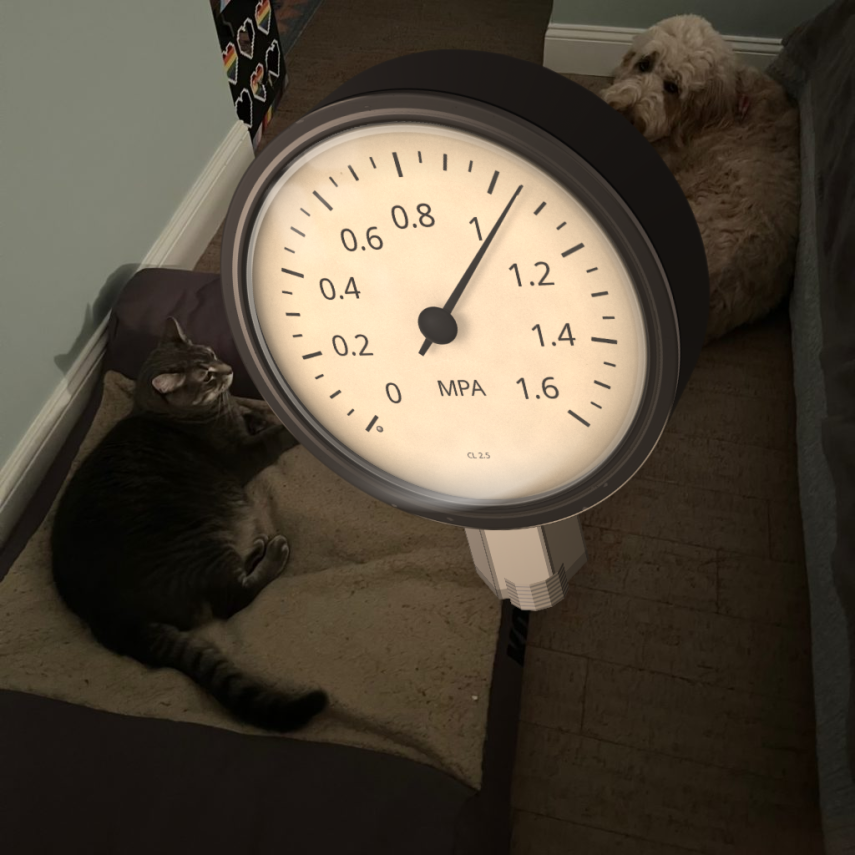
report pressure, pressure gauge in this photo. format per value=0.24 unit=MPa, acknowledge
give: value=1.05 unit=MPa
